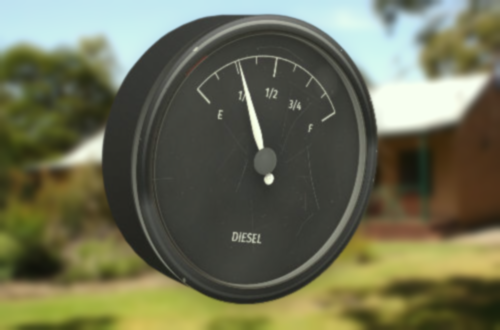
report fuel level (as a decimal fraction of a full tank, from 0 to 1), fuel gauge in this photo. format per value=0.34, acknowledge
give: value=0.25
